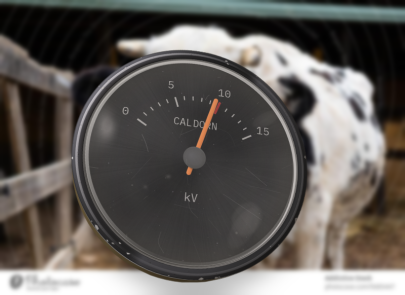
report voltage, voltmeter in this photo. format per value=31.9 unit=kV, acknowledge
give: value=9.5 unit=kV
